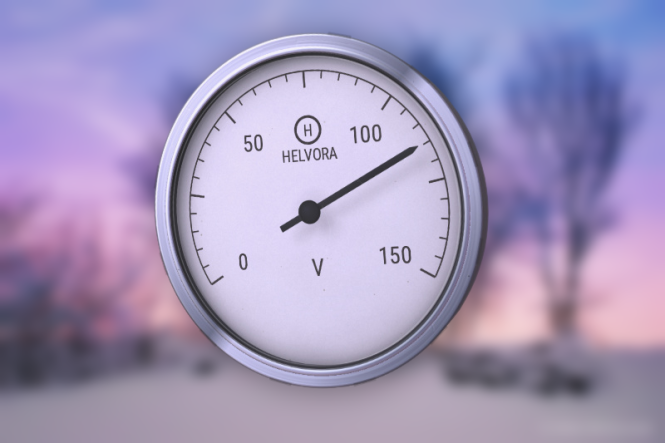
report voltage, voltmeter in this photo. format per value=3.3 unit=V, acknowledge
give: value=115 unit=V
